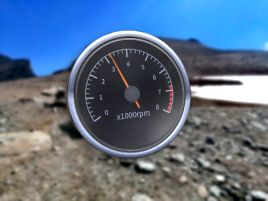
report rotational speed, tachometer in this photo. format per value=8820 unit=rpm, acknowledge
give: value=3200 unit=rpm
